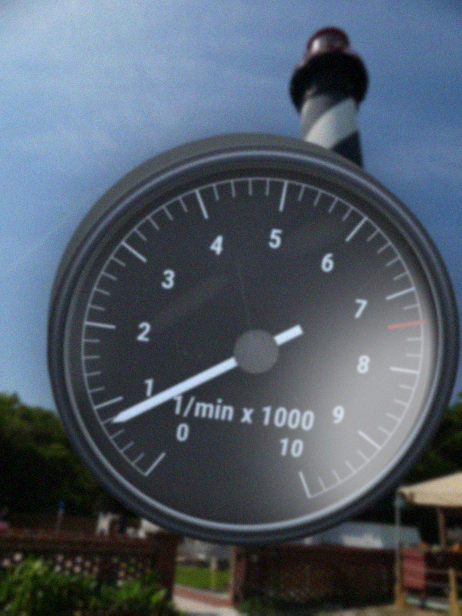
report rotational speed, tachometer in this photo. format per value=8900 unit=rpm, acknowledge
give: value=800 unit=rpm
